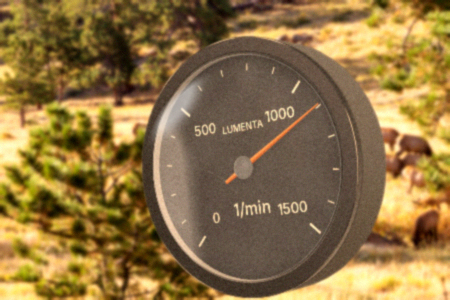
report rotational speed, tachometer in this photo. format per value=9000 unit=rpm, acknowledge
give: value=1100 unit=rpm
